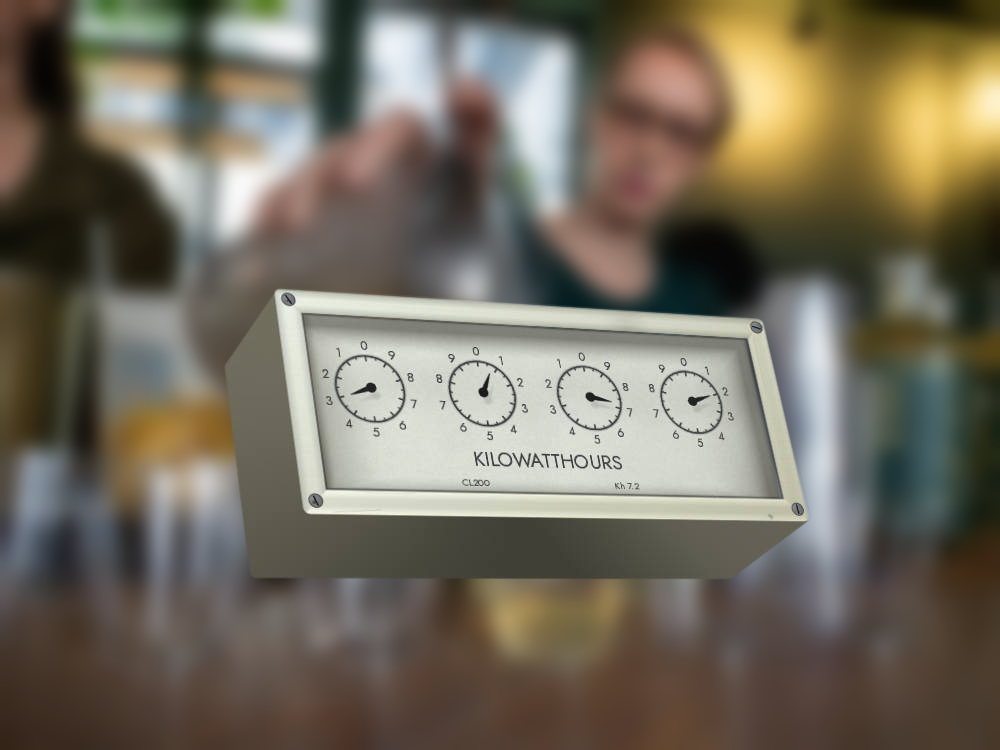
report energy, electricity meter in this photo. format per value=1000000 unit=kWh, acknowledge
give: value=3072 unit=kWh
